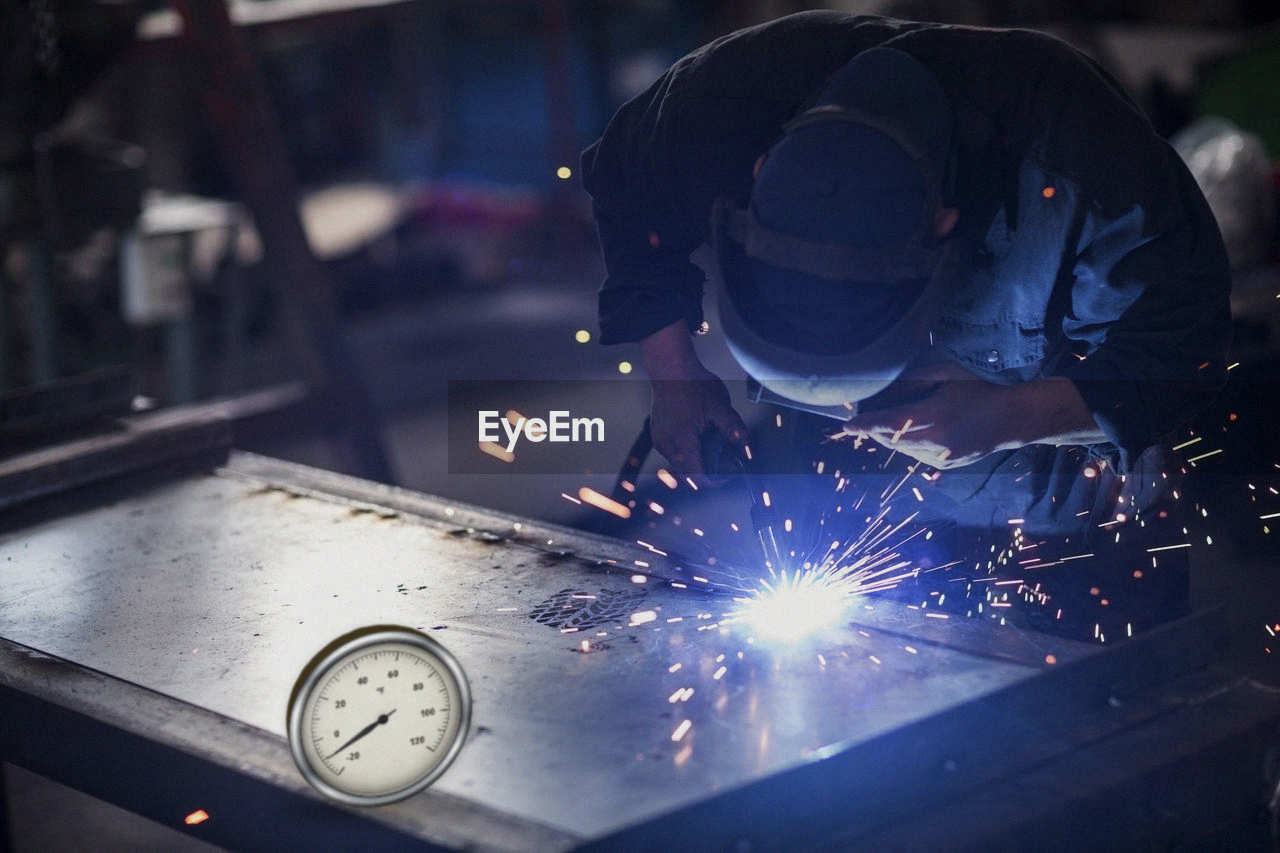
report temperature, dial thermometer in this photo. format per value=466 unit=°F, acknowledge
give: value=-10 unit=°F
